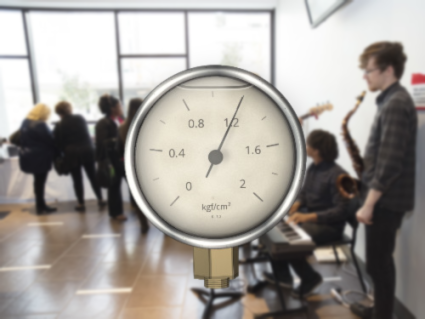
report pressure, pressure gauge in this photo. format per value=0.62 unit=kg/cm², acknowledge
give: value=1.2 unit=kg/cm²
